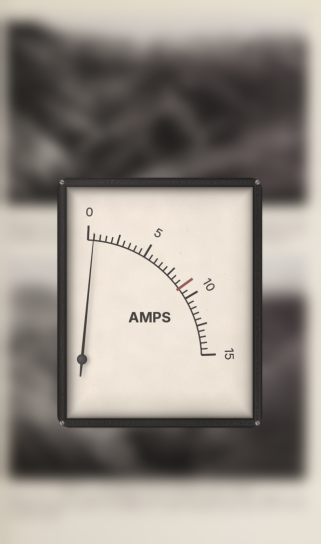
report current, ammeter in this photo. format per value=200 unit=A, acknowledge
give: value=0.5 unit=A
